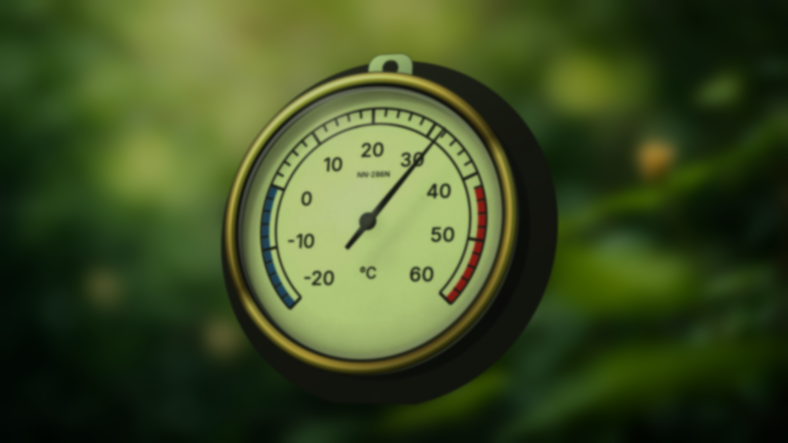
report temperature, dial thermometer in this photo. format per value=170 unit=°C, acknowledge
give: value=32 unit=°C
